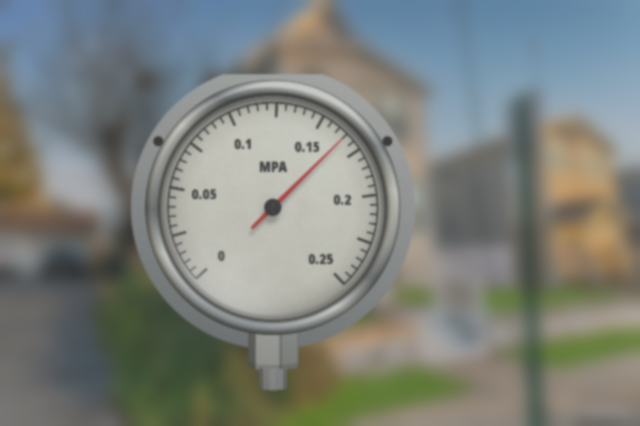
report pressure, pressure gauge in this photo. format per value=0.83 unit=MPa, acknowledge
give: value=0.165 unit=MPa
